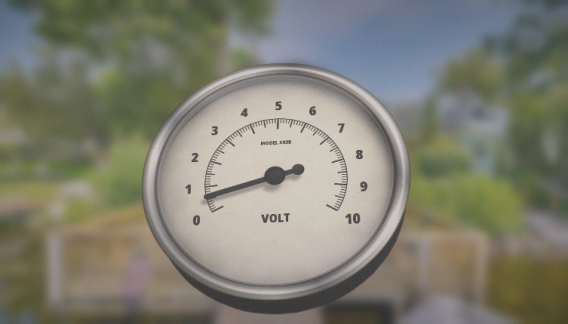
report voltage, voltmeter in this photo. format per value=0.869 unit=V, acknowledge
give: value=0.5 unit=V
